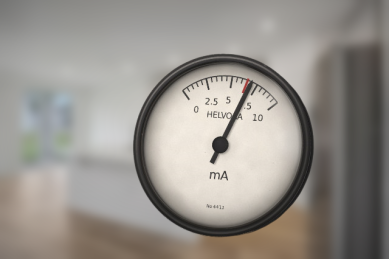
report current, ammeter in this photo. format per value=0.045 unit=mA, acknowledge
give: value=7 unit=mA
